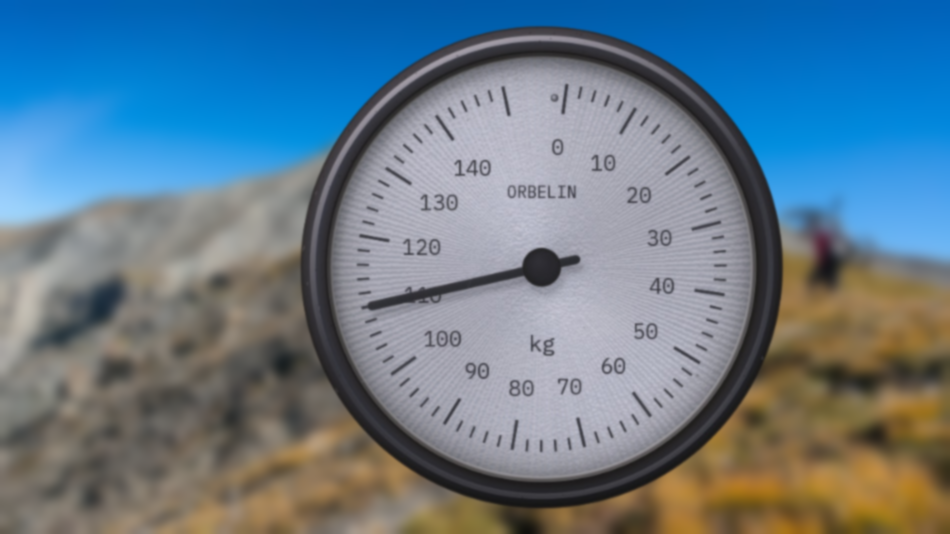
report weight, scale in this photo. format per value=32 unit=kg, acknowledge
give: value=110 unit=kg
